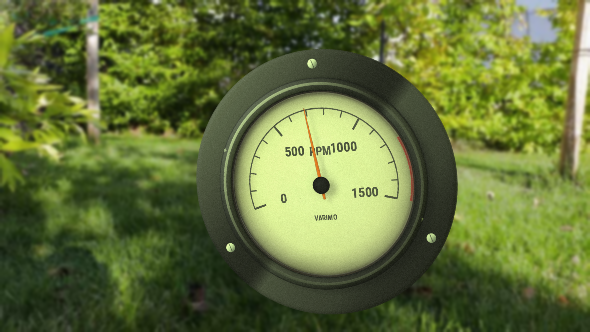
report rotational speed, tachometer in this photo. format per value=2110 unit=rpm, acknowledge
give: value=700 unit=rpm
